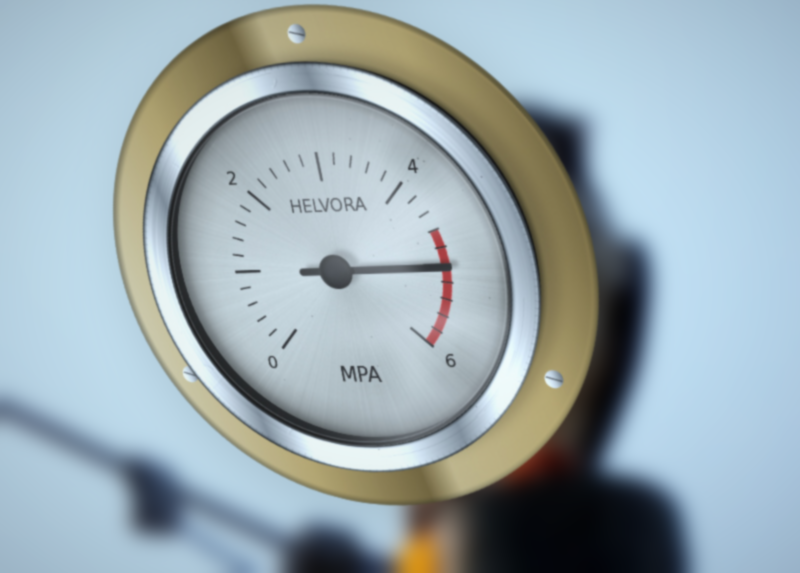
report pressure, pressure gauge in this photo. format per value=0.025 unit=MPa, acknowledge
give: value=5 unit=MPa
